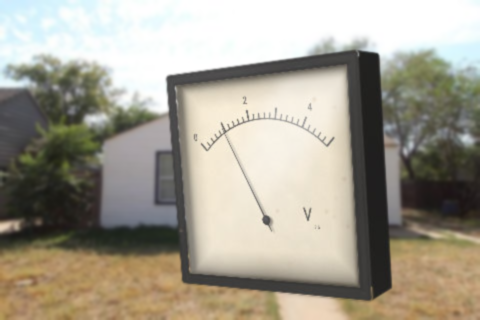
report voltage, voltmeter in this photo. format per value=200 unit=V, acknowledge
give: value=1 unit=V
